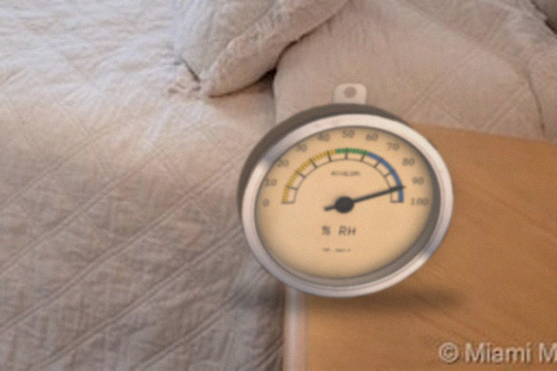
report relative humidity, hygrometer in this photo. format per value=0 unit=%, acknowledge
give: value=90 unit=%
